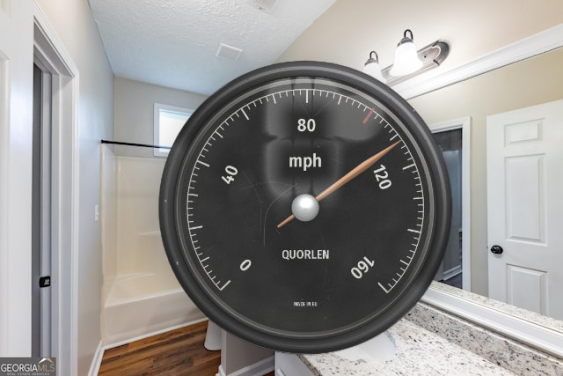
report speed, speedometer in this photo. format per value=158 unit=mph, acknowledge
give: value=112 unit=mph
